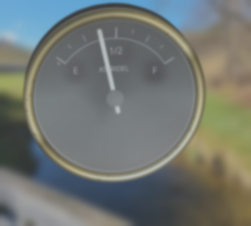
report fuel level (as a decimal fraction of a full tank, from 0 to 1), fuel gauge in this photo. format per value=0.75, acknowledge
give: value=0.375
